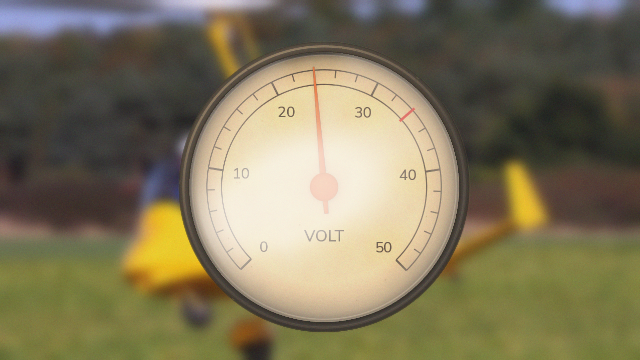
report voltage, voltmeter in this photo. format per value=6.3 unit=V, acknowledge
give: value=24 unit=V
